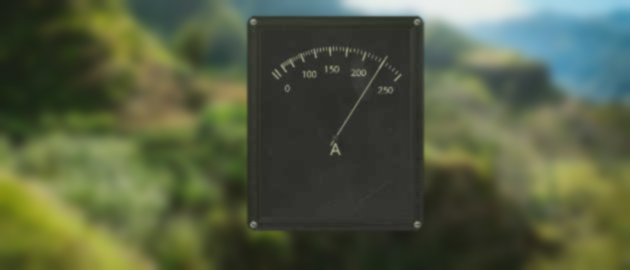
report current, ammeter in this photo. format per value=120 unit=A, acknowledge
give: value=225 unit=A
